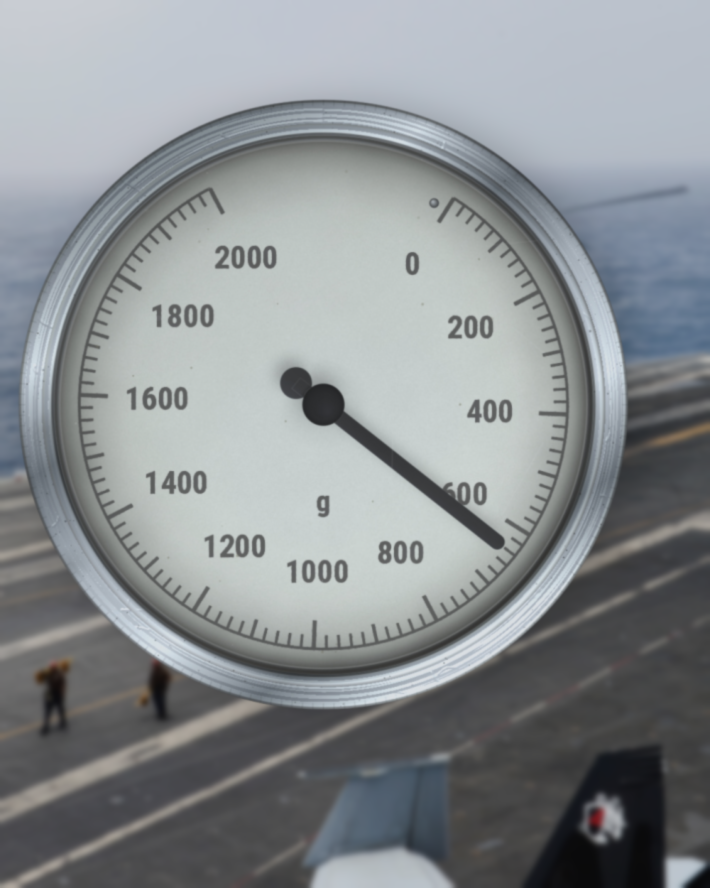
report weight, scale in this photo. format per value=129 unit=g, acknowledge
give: value=640 unit=g
